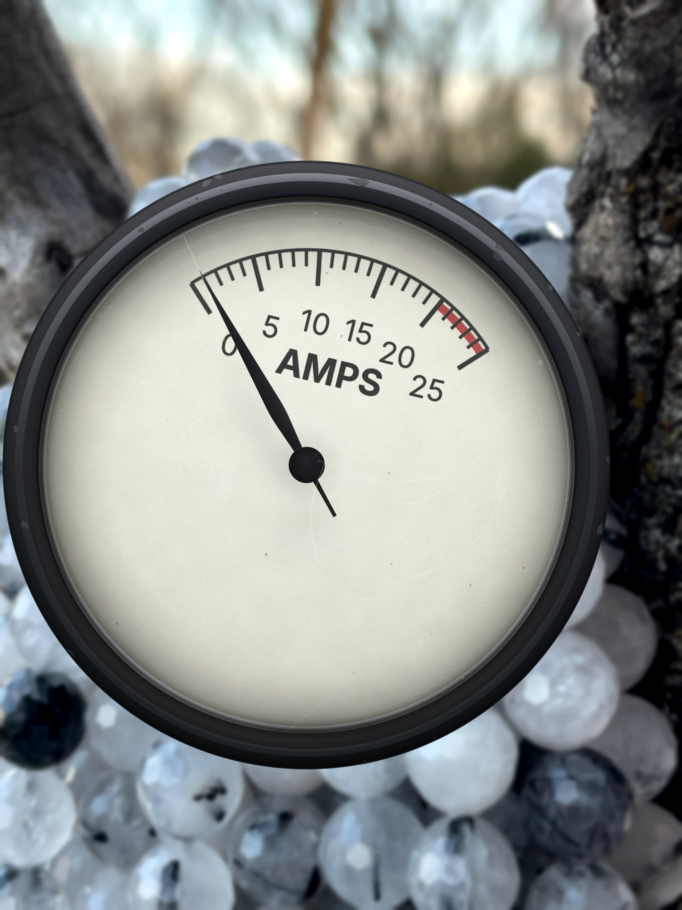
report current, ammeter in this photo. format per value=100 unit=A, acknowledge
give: value=1 unit=A
